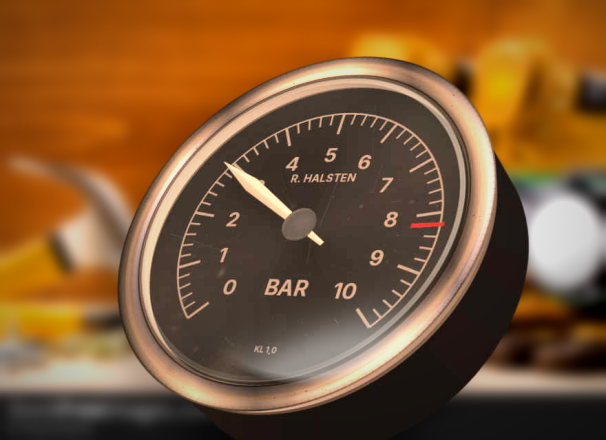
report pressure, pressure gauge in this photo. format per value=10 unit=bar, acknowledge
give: value=2.9 unit=bar
